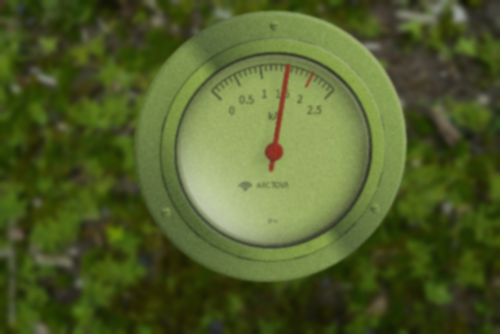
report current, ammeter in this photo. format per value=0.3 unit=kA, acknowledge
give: value=1.5 unit=kA
